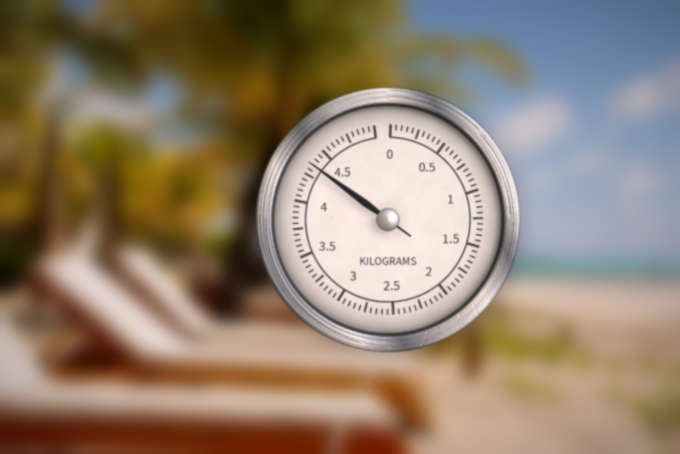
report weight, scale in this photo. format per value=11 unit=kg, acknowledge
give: value=4.35 unit=kg
